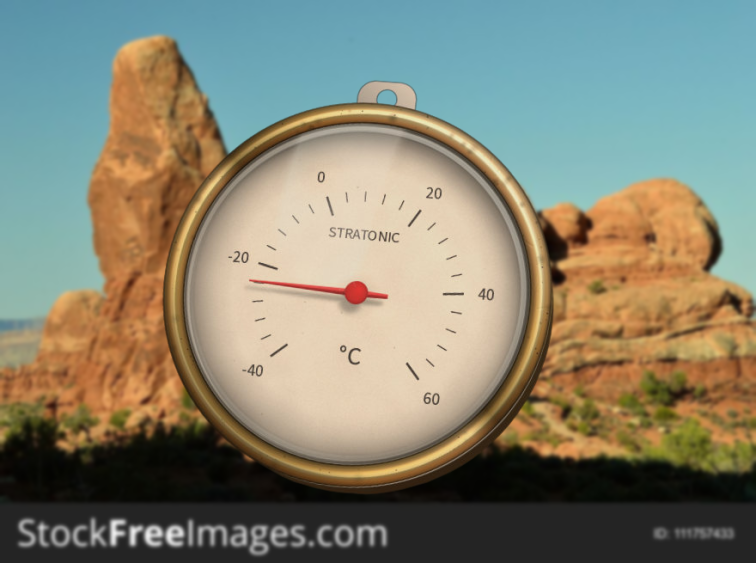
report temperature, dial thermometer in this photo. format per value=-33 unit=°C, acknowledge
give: value=-24 unit=°C
